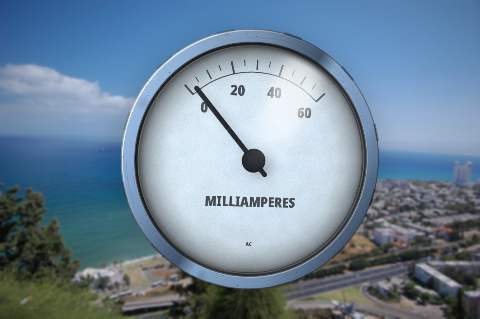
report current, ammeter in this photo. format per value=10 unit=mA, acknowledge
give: value=2.5 unit=mA
